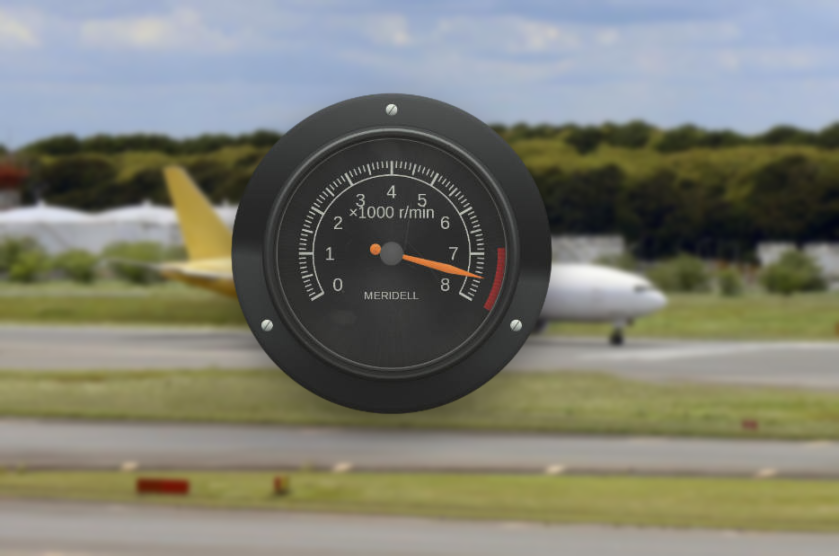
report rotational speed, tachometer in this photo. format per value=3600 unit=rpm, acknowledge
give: value=7500 unit=rpm
